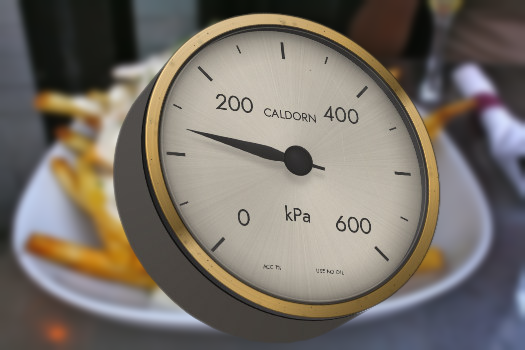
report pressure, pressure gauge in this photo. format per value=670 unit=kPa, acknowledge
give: value=125 unit=kPa
